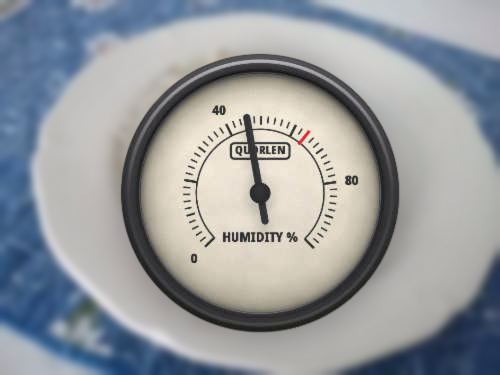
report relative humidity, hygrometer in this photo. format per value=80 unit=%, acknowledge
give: value=46 unit=%
